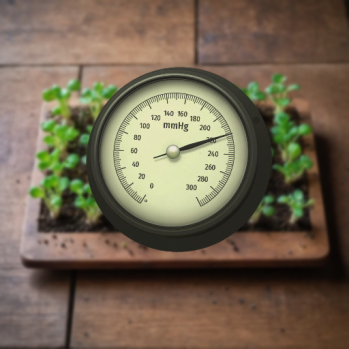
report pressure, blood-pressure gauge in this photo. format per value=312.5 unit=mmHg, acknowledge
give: value=220 unit=mmHg
